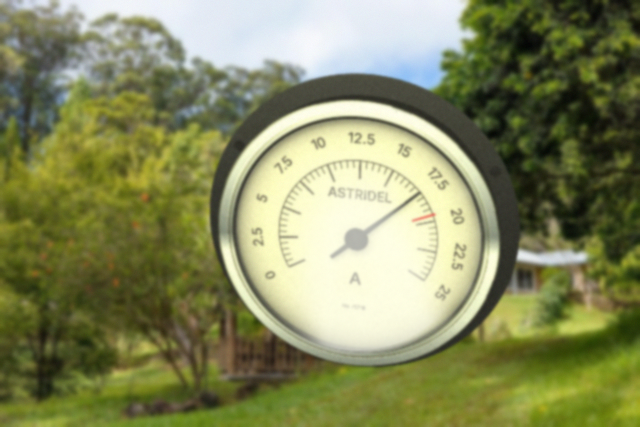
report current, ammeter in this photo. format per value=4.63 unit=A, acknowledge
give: value=17.5 unit=A
